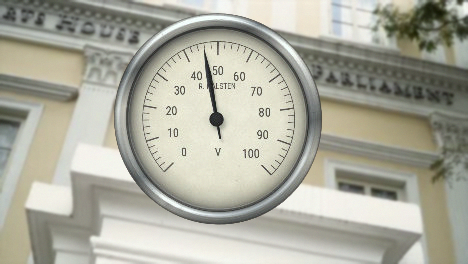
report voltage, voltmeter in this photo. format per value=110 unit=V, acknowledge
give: value=46 unit=V
